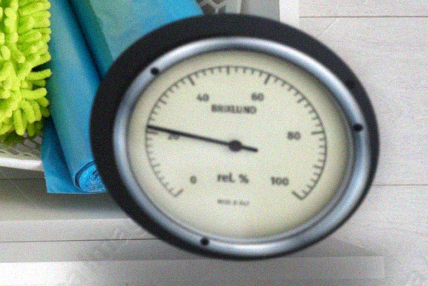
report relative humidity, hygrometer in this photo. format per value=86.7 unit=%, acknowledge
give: value=22 unit=%
